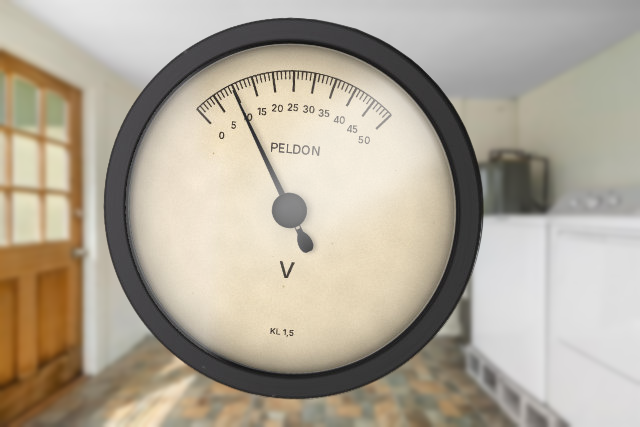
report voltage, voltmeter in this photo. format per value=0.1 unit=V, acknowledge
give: value=10 unit=V
